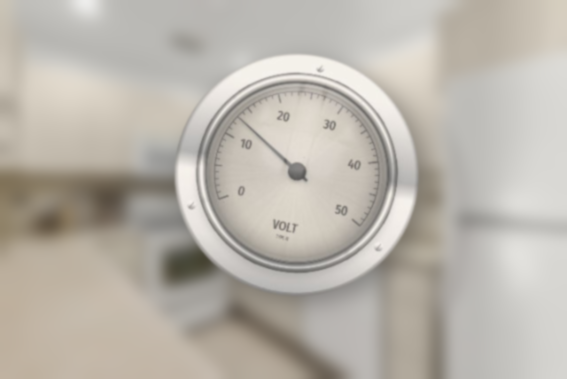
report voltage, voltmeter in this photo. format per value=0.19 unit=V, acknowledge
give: value=13 unit=V
